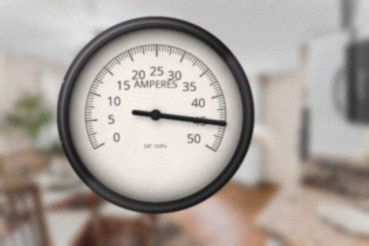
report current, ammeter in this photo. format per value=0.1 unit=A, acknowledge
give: value=45 unit=A
